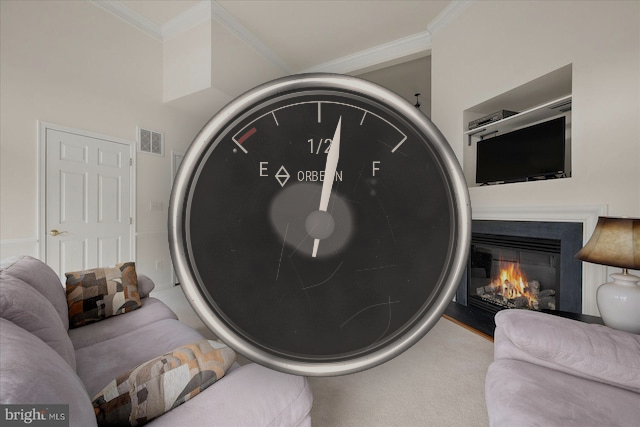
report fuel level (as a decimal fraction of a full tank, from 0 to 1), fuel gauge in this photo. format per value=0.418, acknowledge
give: value=0.625
